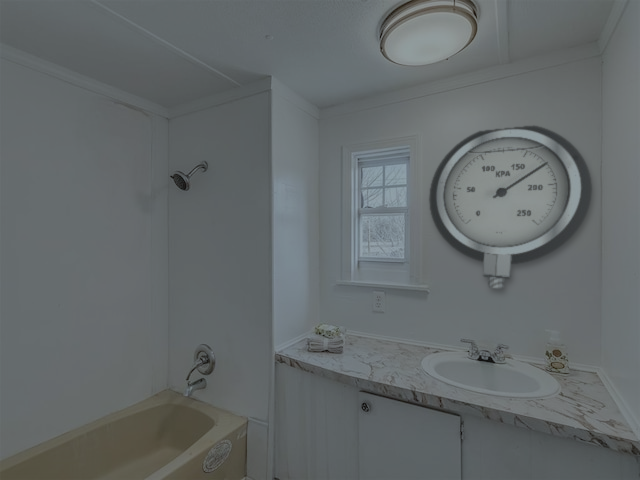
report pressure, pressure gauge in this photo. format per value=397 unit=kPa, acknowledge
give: value=175 unit=kPa
